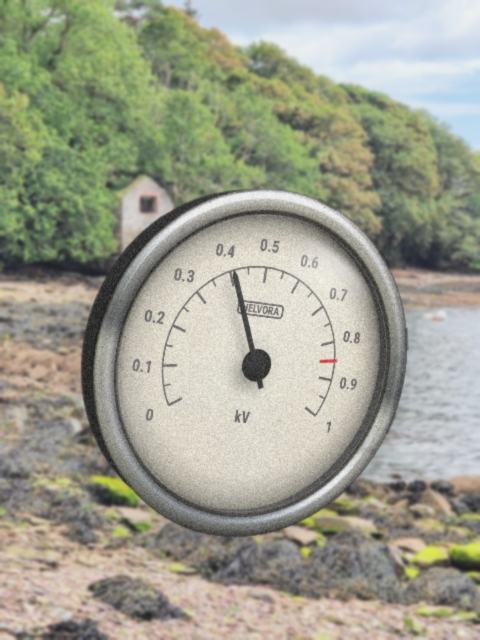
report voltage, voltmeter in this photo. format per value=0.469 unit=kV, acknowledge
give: value=0.4 unit=kV
